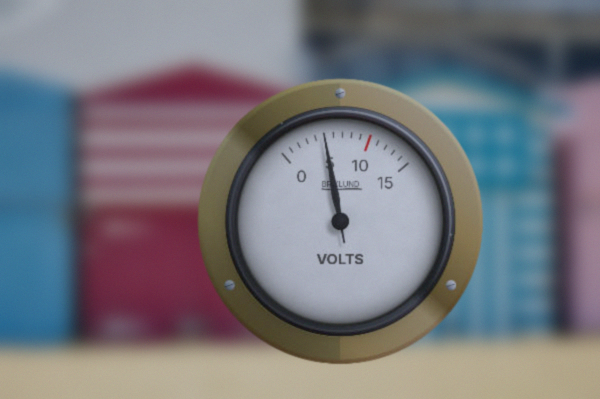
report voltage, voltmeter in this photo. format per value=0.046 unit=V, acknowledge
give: value=5 unit=V
